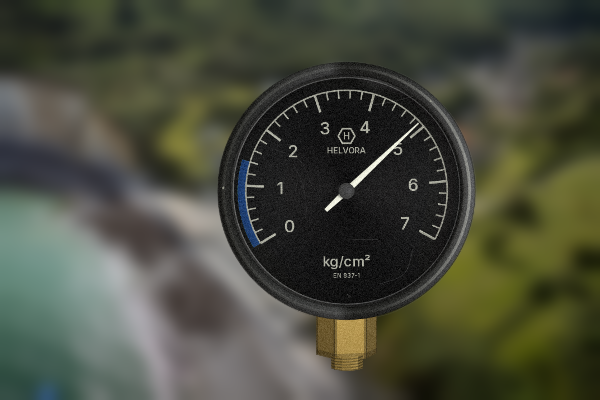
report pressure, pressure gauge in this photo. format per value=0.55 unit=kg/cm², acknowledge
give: value=4.9 unit=kg/cm²
